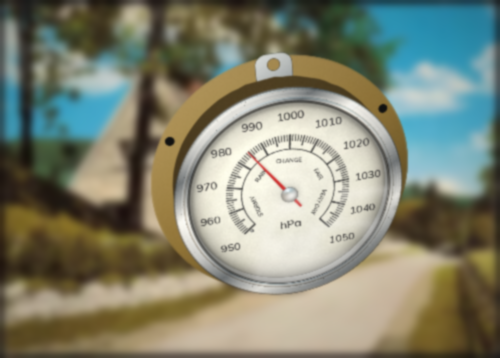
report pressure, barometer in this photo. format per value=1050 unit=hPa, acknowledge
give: value=985 unit=hPa
